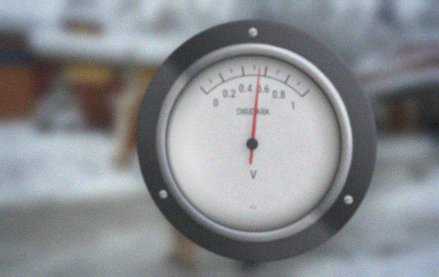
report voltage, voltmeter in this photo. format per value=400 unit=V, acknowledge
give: value=0.55 unit=V
